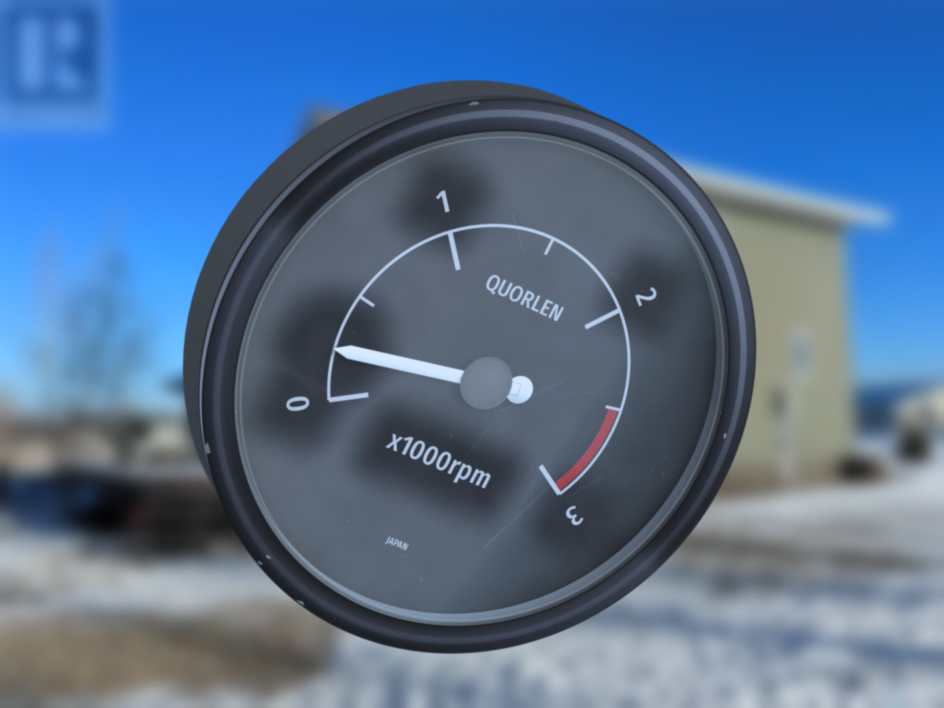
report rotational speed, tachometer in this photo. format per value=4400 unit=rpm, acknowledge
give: value=250 unit=rpm
